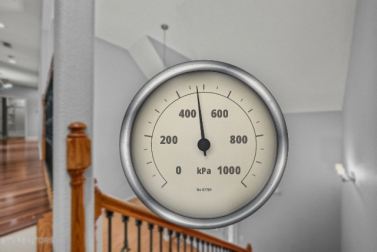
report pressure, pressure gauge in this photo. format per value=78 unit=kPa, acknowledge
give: value=475 unit=kPa
